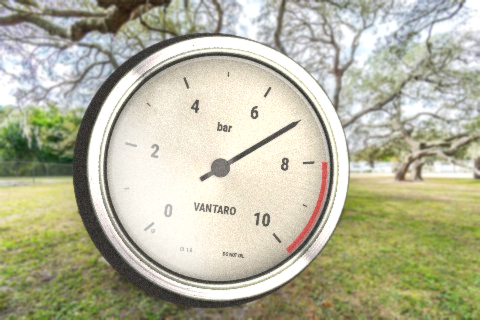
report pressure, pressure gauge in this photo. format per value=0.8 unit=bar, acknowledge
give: value=7 unit=bar
